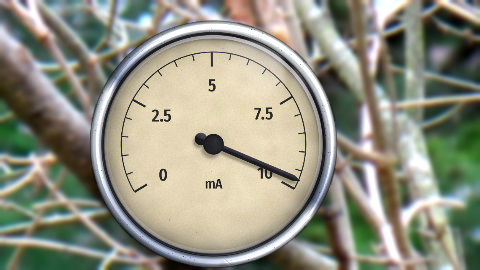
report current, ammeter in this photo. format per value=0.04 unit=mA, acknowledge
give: value=9.75 unit=mA
